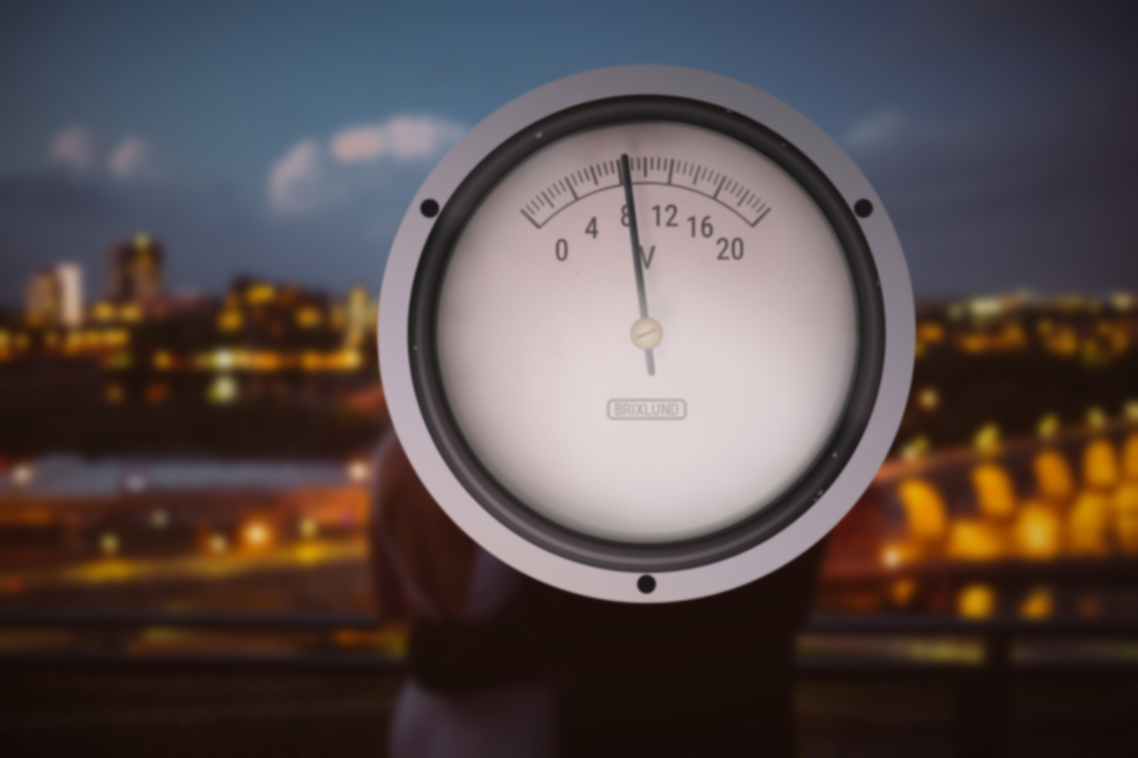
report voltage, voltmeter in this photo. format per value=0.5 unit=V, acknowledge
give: value=8.5 unit=V
